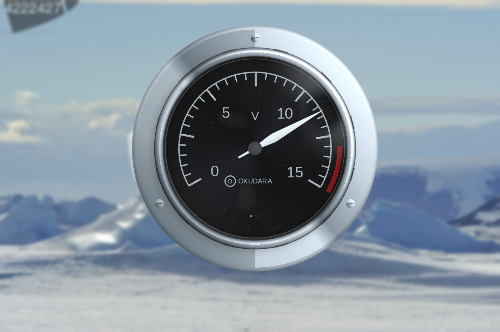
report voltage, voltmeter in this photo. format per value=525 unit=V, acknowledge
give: value=11.25 unit=V
